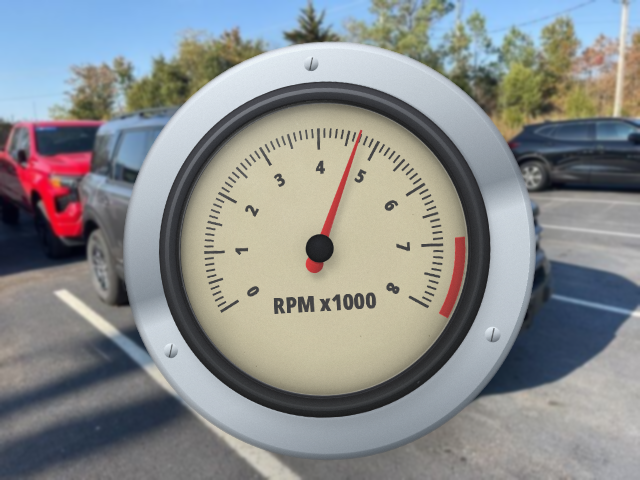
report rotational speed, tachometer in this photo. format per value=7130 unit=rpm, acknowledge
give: value=4700 unit=rpm
